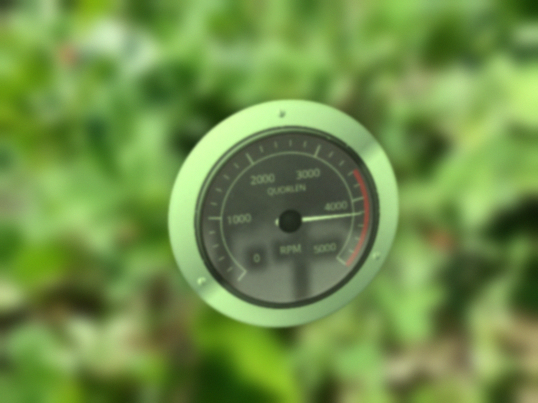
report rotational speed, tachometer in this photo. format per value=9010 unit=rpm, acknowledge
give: value=4200 unit=rpm
